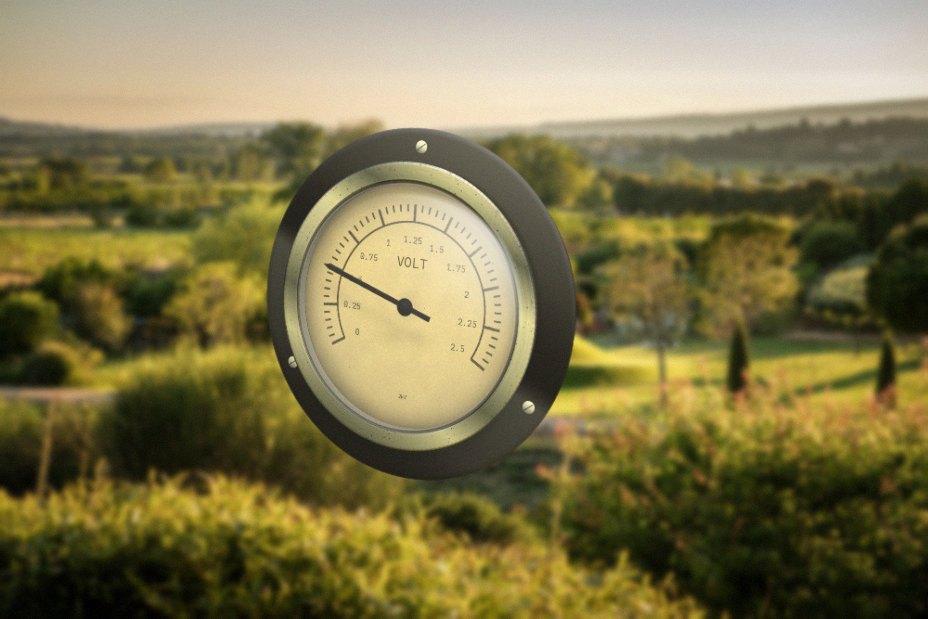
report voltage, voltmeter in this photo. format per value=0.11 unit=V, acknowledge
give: value=0.5 unit=V
